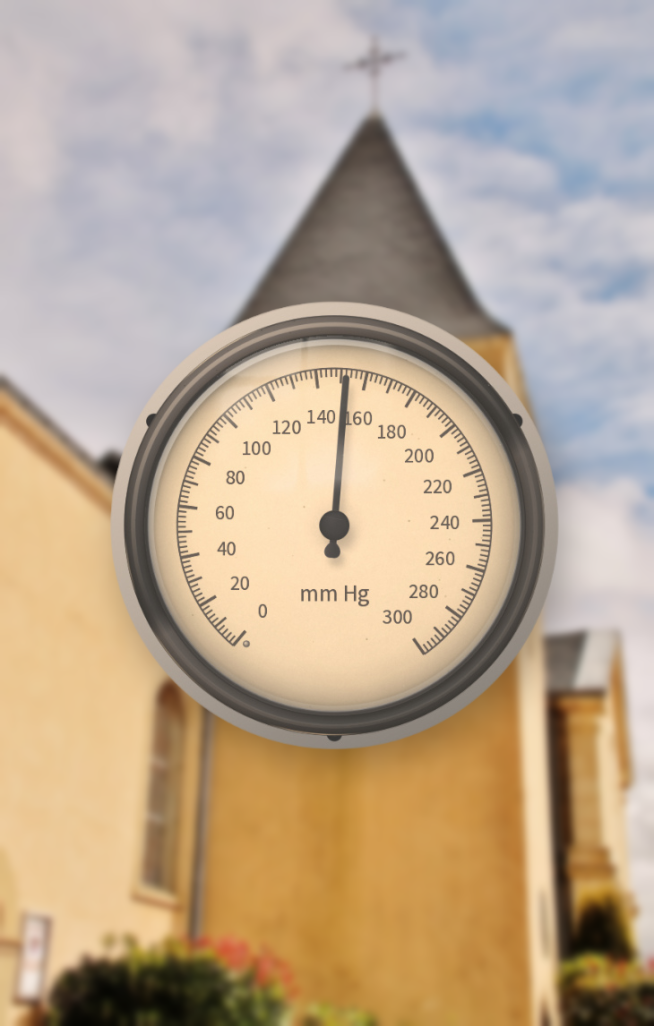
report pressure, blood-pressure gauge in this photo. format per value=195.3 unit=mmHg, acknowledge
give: value=152 unit=mmHg
